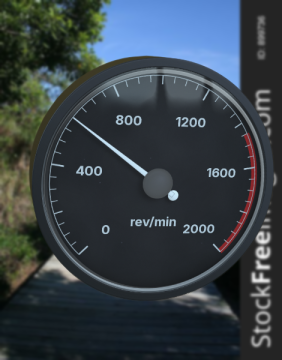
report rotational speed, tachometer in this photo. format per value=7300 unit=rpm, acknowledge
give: value=600 unit=rpm
